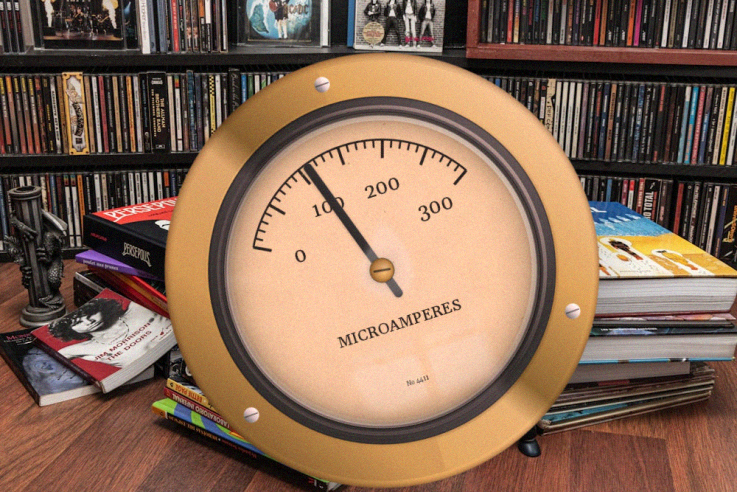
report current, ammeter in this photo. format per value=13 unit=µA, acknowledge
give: value=110 unit=µA
